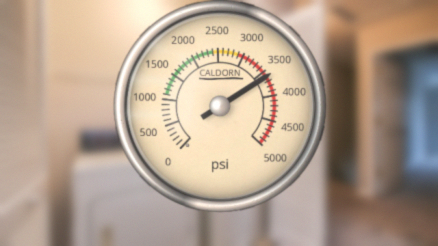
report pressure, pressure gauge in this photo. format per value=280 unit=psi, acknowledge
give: value=3600 unit=psi
